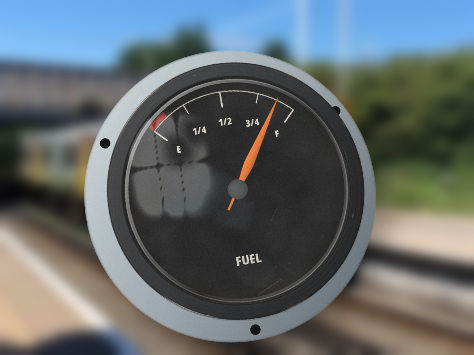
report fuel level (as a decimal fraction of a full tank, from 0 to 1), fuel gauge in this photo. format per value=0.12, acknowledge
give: value=0.875
